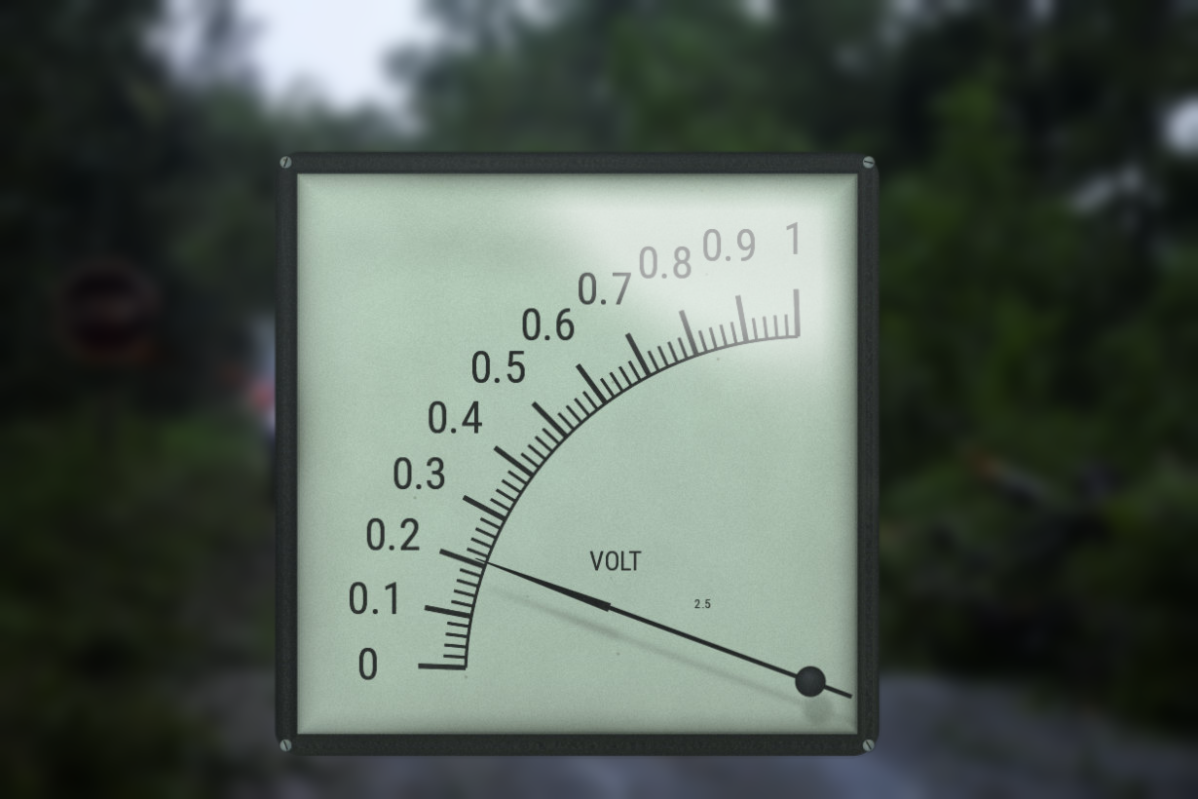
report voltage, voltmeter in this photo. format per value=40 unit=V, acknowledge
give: value=0.21 unit=V
